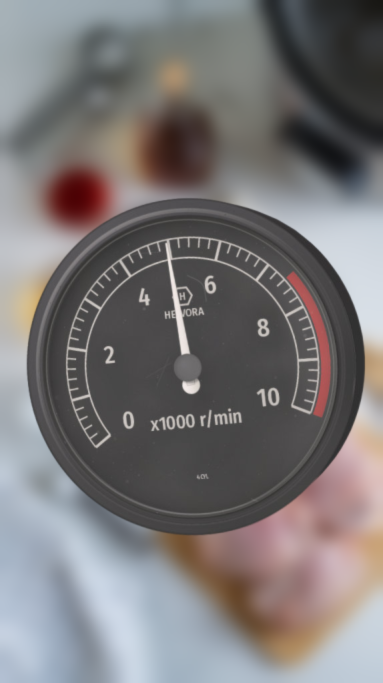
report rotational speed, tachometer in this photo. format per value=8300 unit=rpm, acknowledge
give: value=5000 unit=rpm
